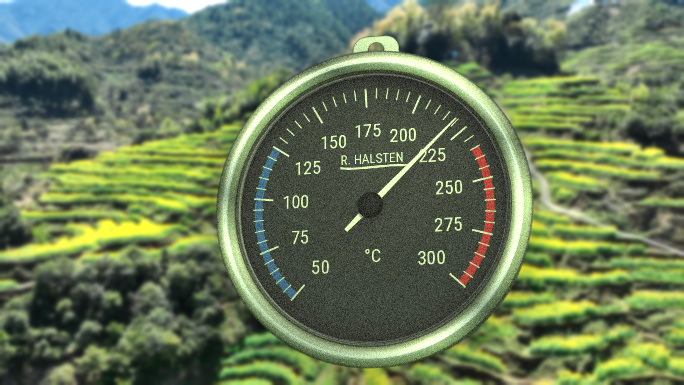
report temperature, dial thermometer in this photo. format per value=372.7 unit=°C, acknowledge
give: value=220 unit=°C
